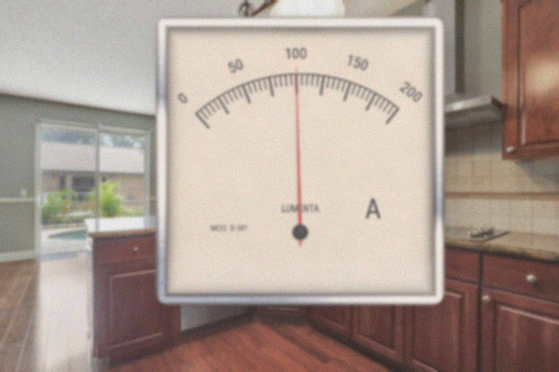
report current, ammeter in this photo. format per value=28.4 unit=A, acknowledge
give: value=100 unit=A
